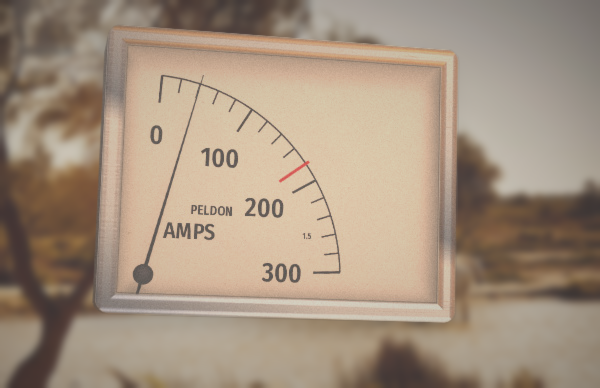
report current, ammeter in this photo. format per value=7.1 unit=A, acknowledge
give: value=40 unit=A
